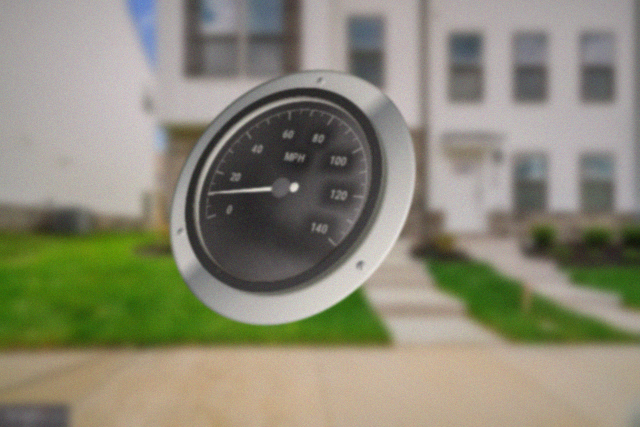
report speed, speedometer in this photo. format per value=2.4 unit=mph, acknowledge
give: value=10 unit=mph
